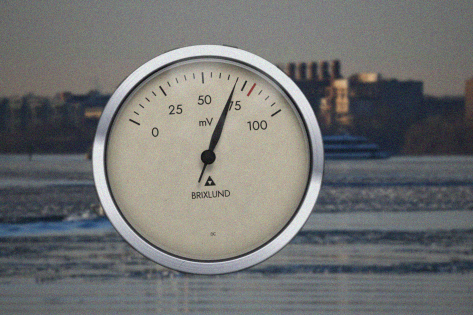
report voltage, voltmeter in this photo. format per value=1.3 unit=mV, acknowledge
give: value=70 unit=mV
